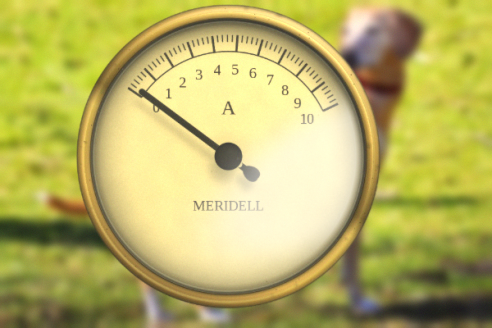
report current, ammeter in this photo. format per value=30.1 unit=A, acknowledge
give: value=0.2 unit=A
